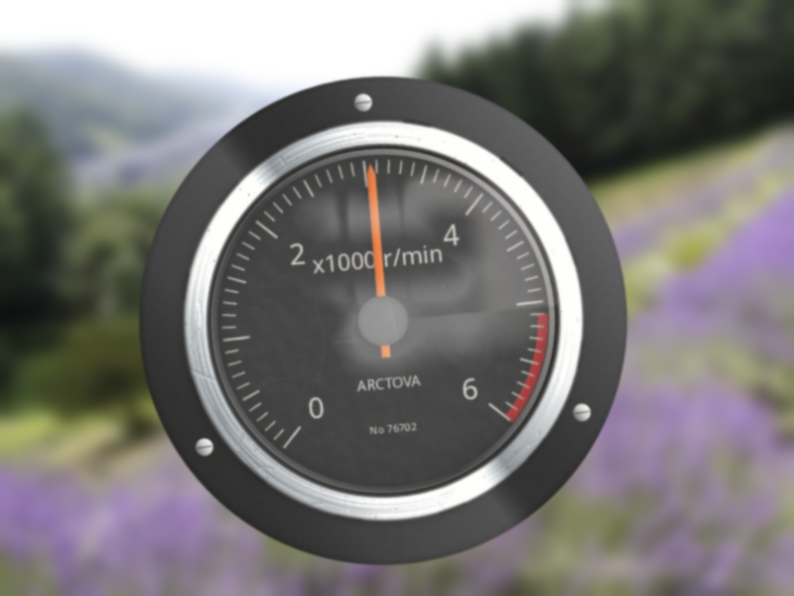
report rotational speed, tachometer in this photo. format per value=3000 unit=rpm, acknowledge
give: value=3050 unit=rpm
